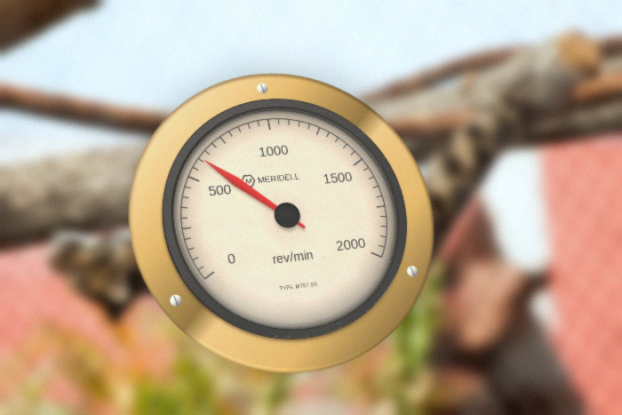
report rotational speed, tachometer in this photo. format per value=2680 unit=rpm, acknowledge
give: value=600 unit=rpm
